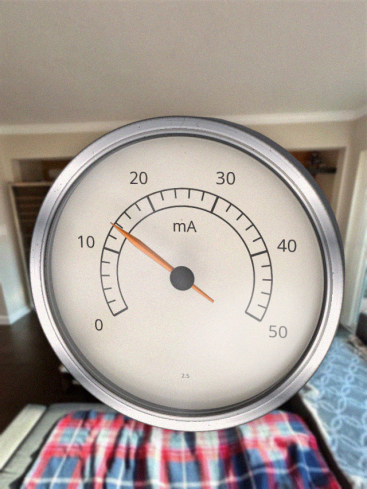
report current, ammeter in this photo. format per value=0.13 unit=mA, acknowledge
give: value=14 unit=mA
